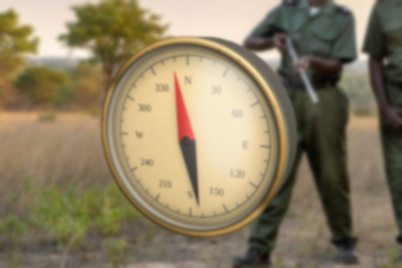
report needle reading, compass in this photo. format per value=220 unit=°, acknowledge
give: value=350 unit=°
